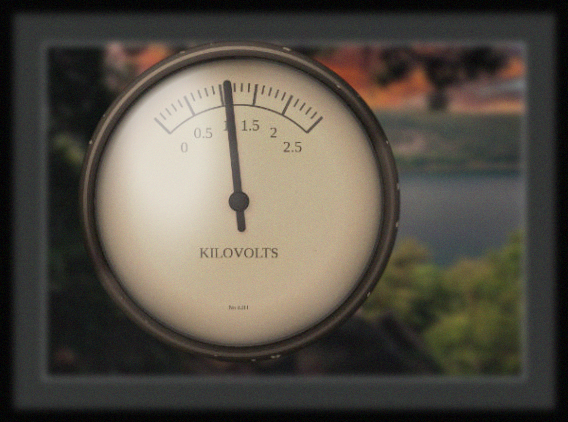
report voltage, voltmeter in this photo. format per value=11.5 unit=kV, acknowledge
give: value=1.1 unit=kV
